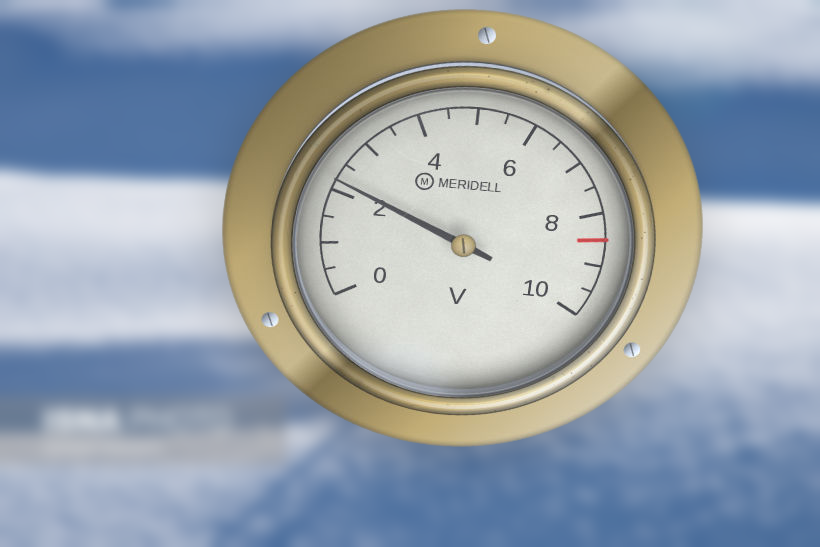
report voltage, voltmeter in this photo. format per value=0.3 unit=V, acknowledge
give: value=2.25 unit=V
